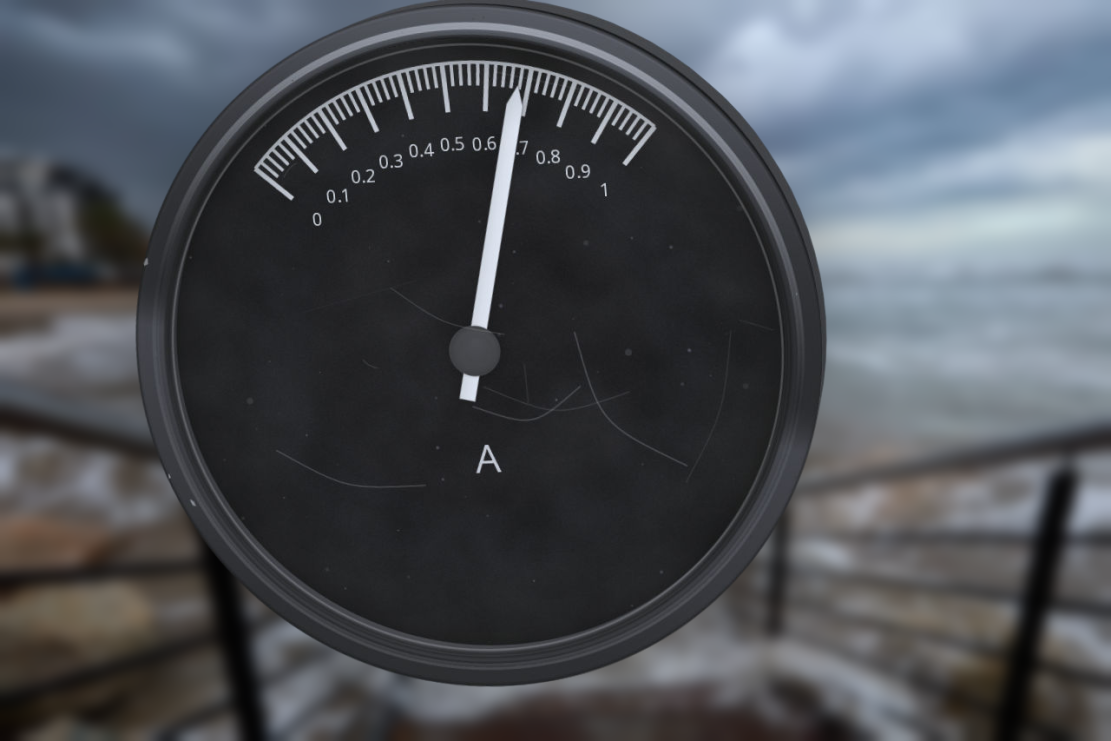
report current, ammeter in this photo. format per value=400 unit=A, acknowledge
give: value=0.68 unit=A
